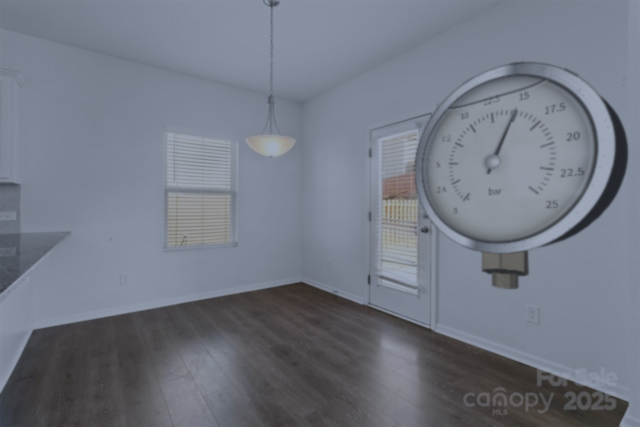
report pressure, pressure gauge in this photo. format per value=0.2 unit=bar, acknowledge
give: value=15 unit=bar
